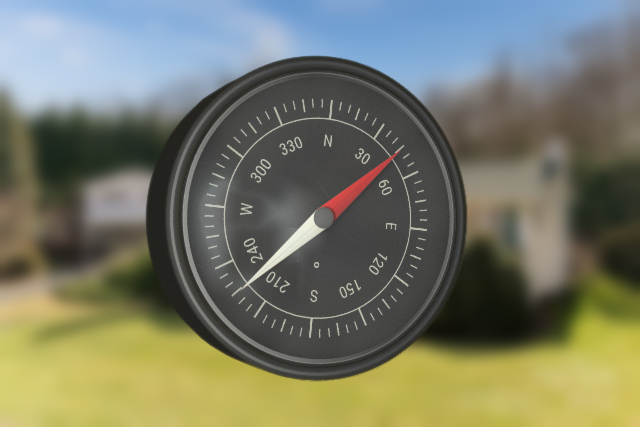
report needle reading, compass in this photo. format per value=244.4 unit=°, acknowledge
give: value=45 unit=°
